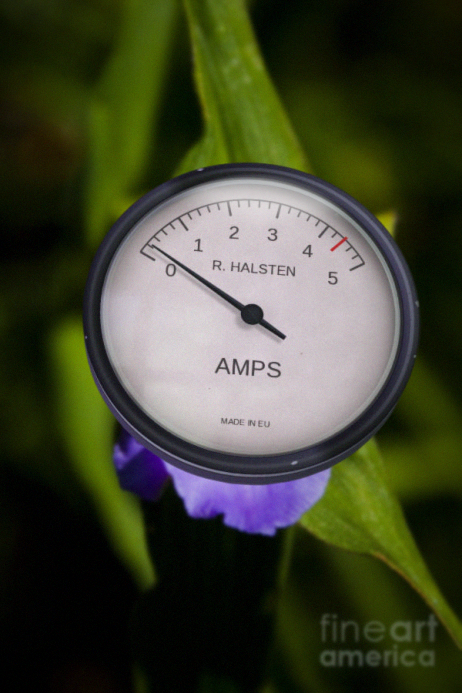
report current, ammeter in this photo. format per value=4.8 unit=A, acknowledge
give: value=0.2 unit=A
